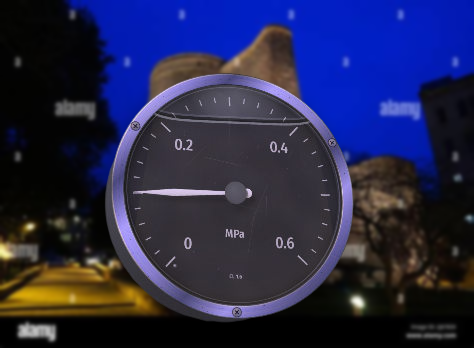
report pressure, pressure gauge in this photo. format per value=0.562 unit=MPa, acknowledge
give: value=0.1 unit=MPa
